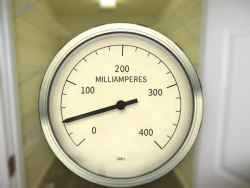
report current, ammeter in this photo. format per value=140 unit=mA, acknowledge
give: value=40 unit=mA
